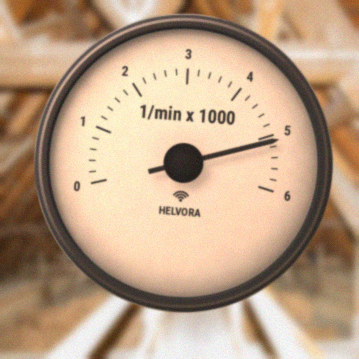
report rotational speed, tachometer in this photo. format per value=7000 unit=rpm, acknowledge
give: value=5100 unit=rpm
